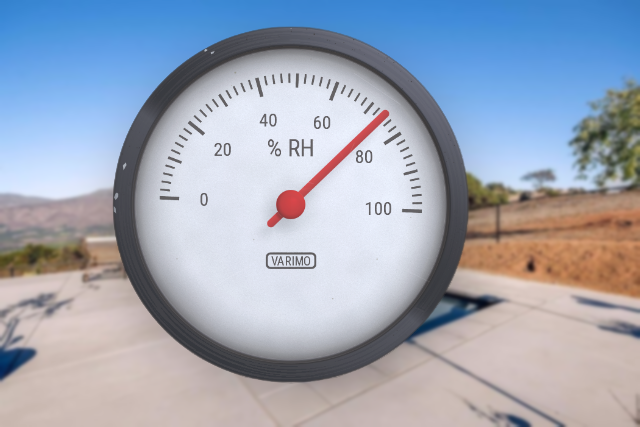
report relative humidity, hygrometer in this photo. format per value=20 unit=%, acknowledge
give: value=74 unit=%
